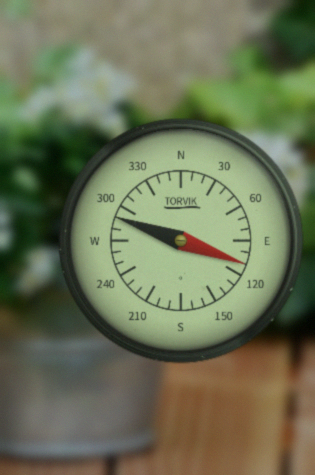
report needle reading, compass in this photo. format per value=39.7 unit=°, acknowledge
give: value=110 unit=°
